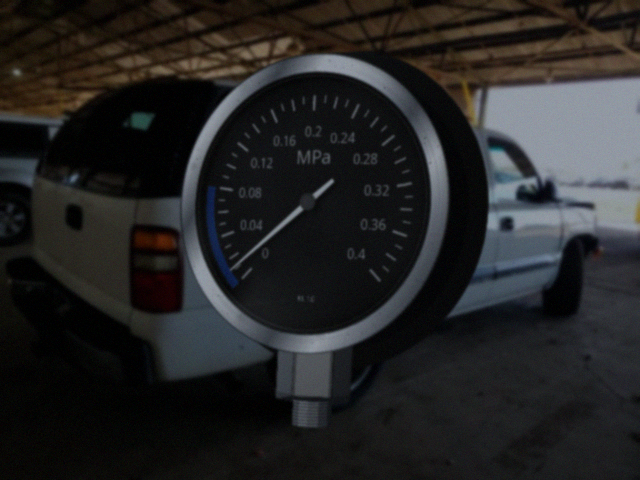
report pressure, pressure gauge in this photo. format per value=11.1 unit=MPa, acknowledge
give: value=0.01 unit=MPa
